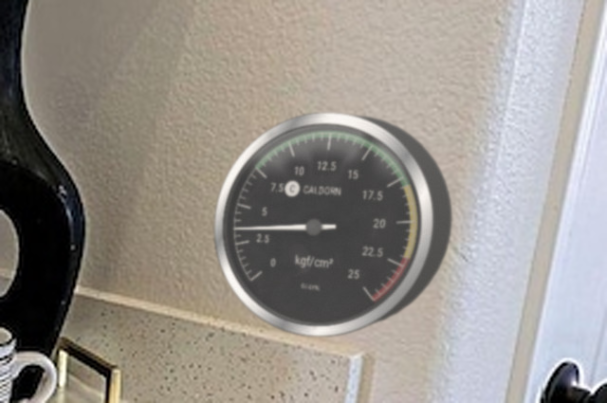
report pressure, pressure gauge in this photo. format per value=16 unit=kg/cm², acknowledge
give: value=3.5 unit=kg/cm²
